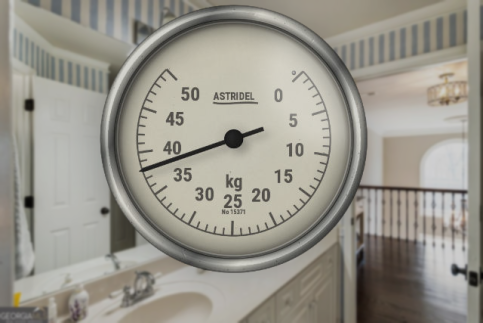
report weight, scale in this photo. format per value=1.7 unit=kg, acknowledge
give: value=38 unit=kg
